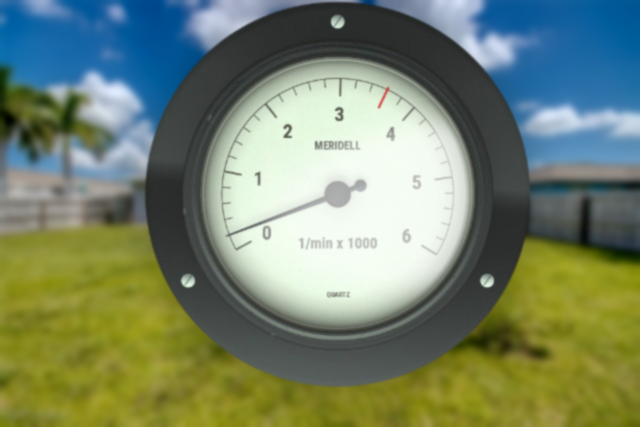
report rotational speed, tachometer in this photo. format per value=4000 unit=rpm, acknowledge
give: value=200 unit=rpm
